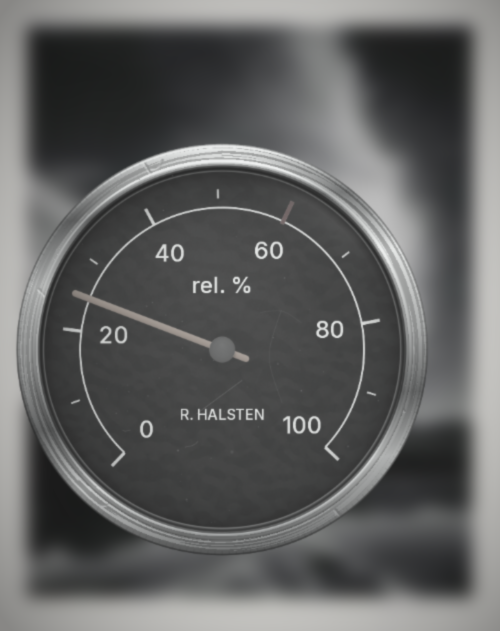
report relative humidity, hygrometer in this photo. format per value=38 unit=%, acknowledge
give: value=25 unit=%
